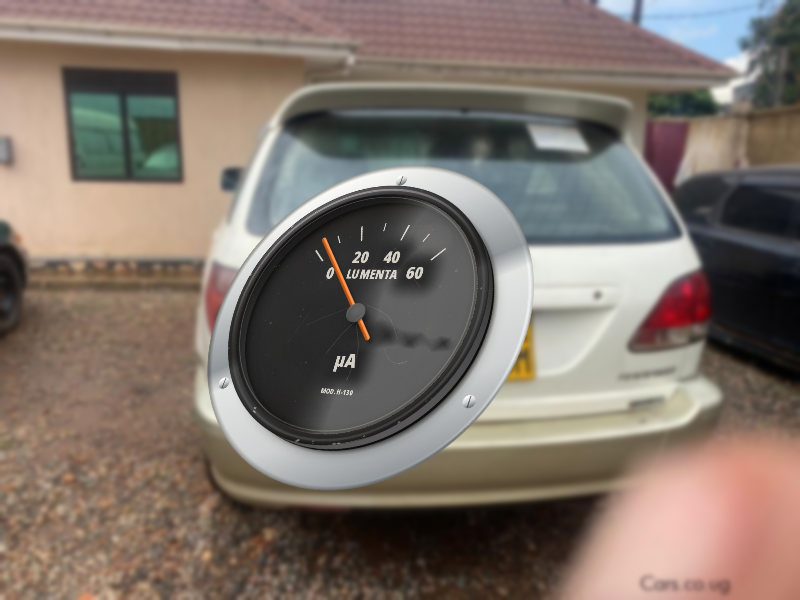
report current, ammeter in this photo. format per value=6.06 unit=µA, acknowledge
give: value=5 unit=µA
